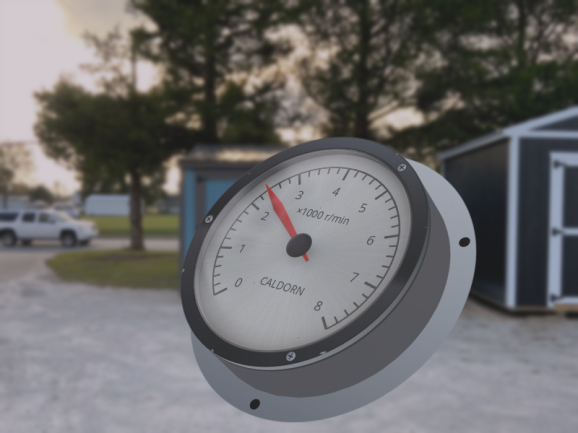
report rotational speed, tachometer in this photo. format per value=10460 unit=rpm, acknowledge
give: value=2400 unit=rpm
